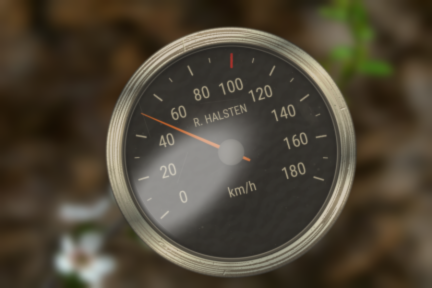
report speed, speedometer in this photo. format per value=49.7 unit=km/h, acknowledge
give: value=50 unit=km/h
